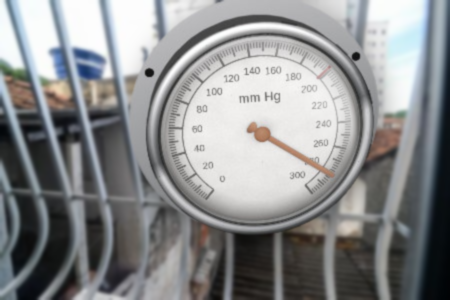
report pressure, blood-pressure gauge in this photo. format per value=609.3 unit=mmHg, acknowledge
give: value=280 unit=mmHg
